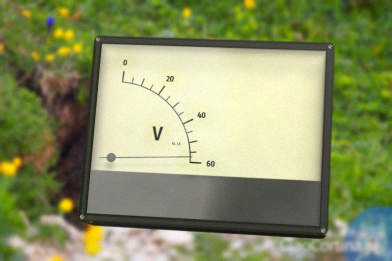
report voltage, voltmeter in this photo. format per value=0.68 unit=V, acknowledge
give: value=57.5 unit=V
